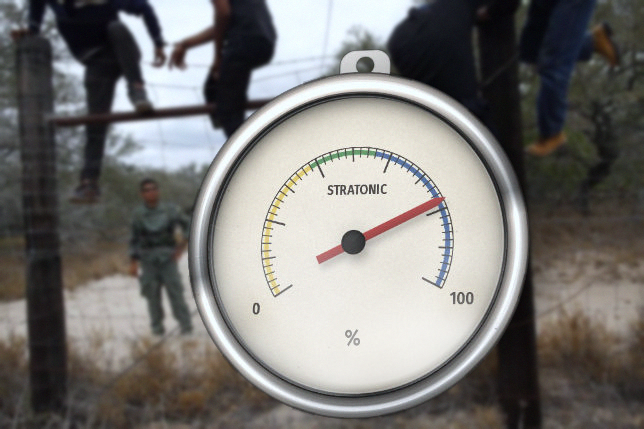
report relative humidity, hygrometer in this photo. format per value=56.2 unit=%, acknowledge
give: value=78 unit=%
